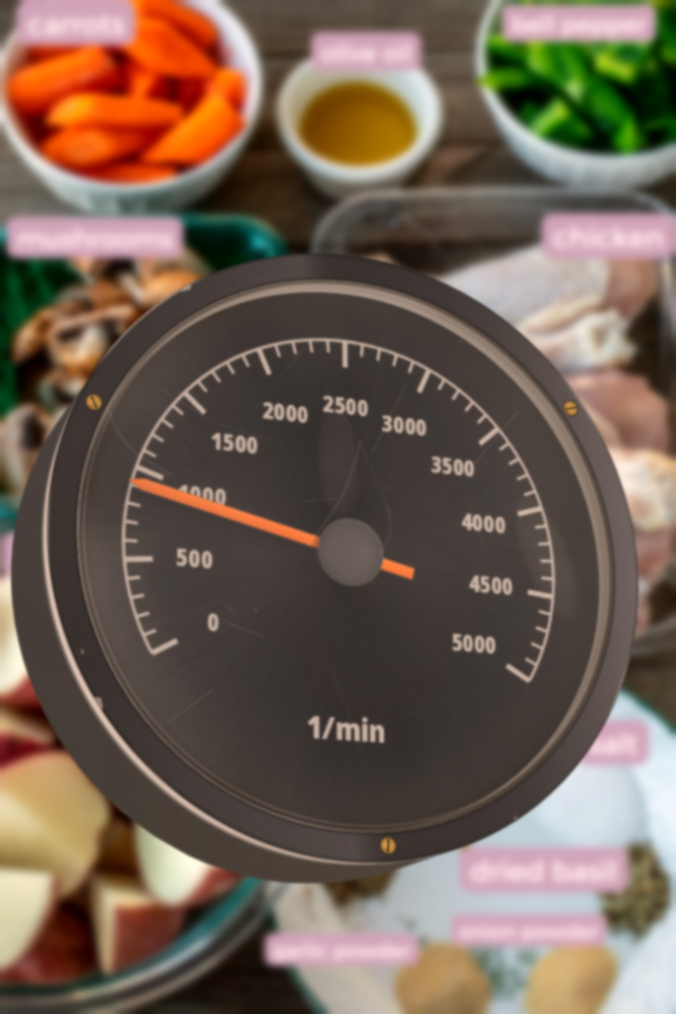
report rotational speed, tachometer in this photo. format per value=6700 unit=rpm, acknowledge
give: value=900 unit=rpm
